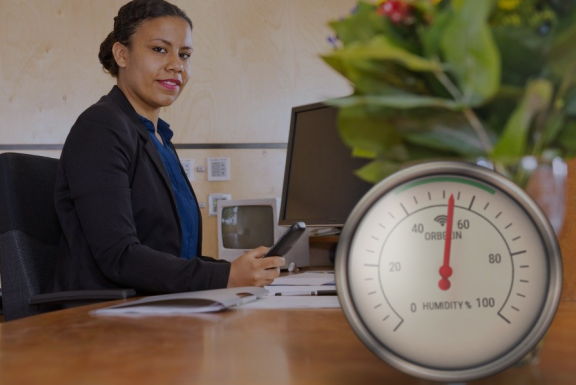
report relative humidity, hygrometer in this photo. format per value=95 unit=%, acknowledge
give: value=54 unit=%
